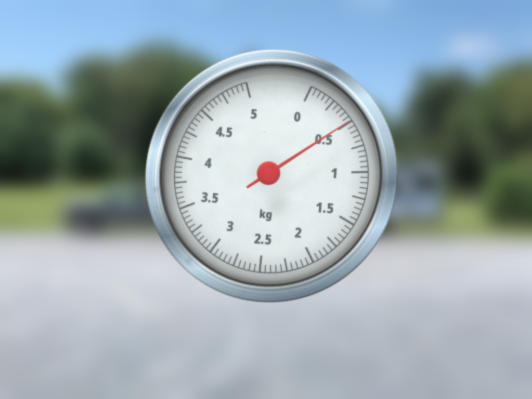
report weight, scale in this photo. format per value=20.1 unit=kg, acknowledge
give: value=0.5 unit=kg
